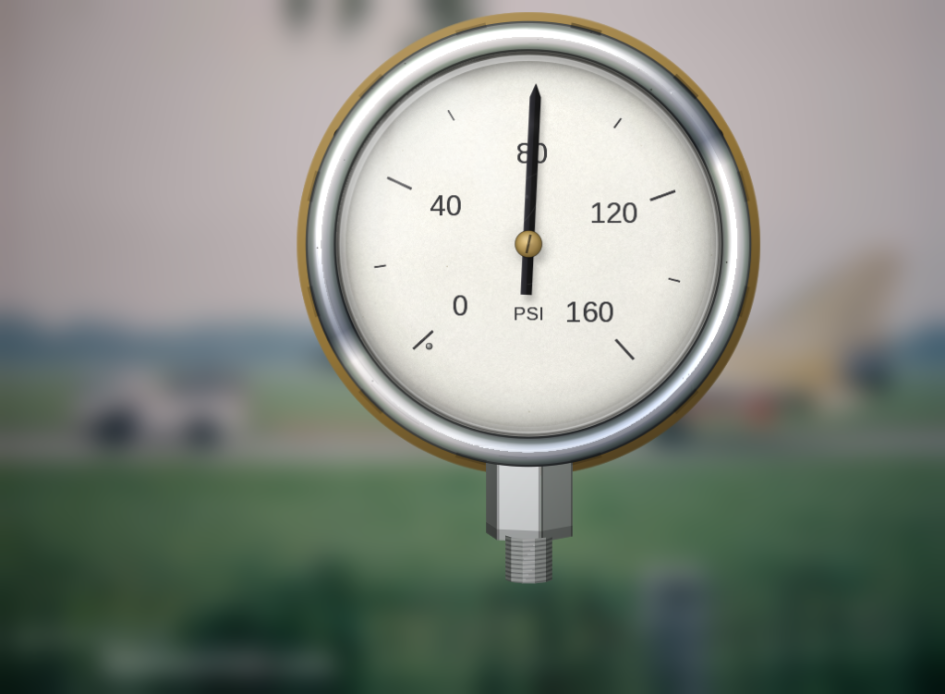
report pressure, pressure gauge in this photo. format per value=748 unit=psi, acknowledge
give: value=80 unit=psi
